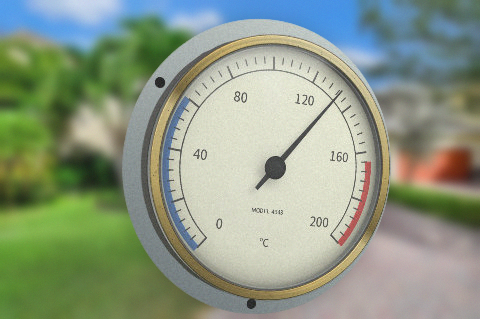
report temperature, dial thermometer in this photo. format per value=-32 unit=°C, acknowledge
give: value=132 unit=°C
